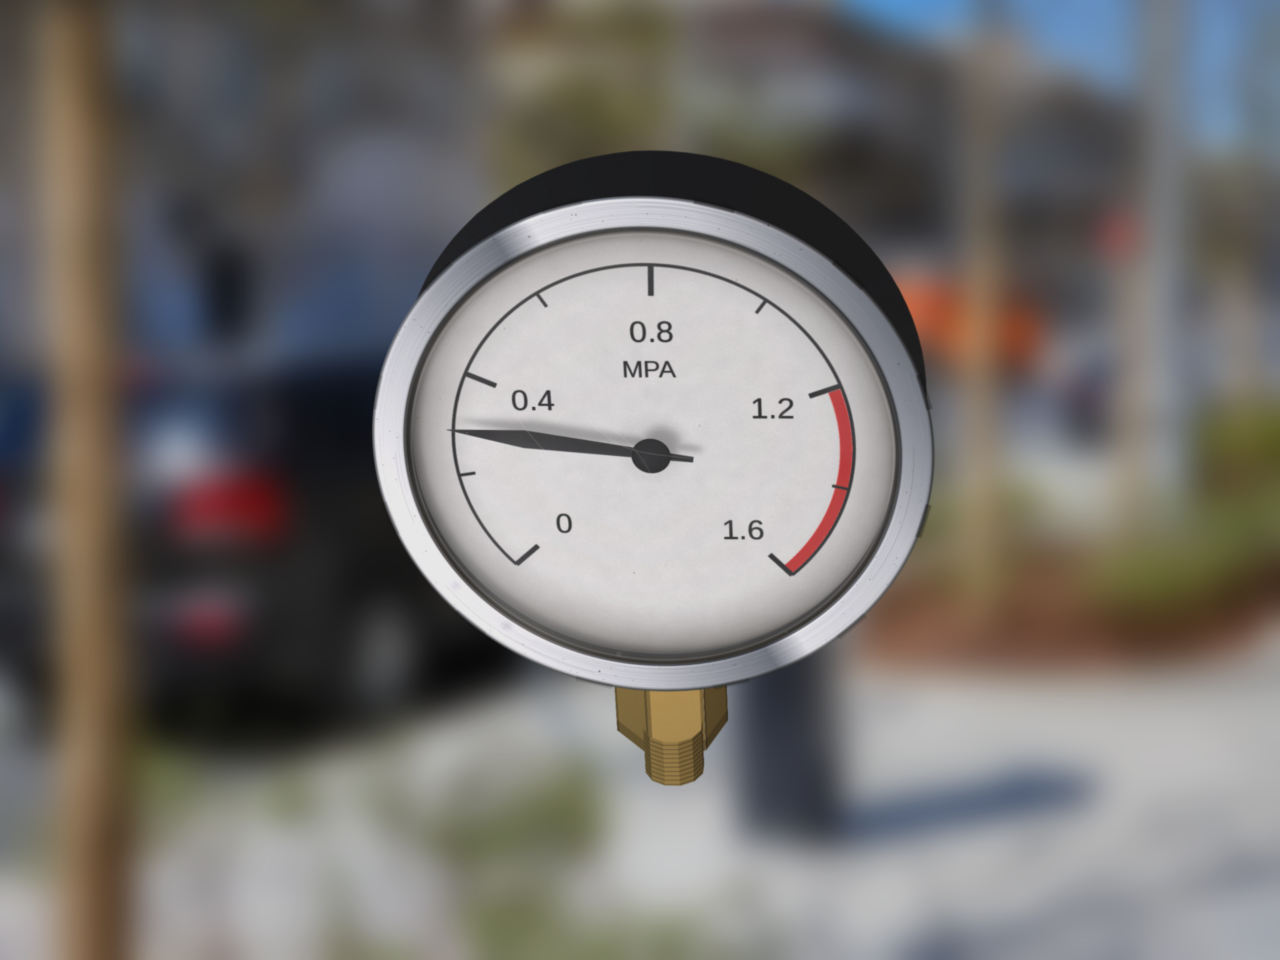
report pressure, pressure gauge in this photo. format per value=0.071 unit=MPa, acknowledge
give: value=0.3 unit=MPa
